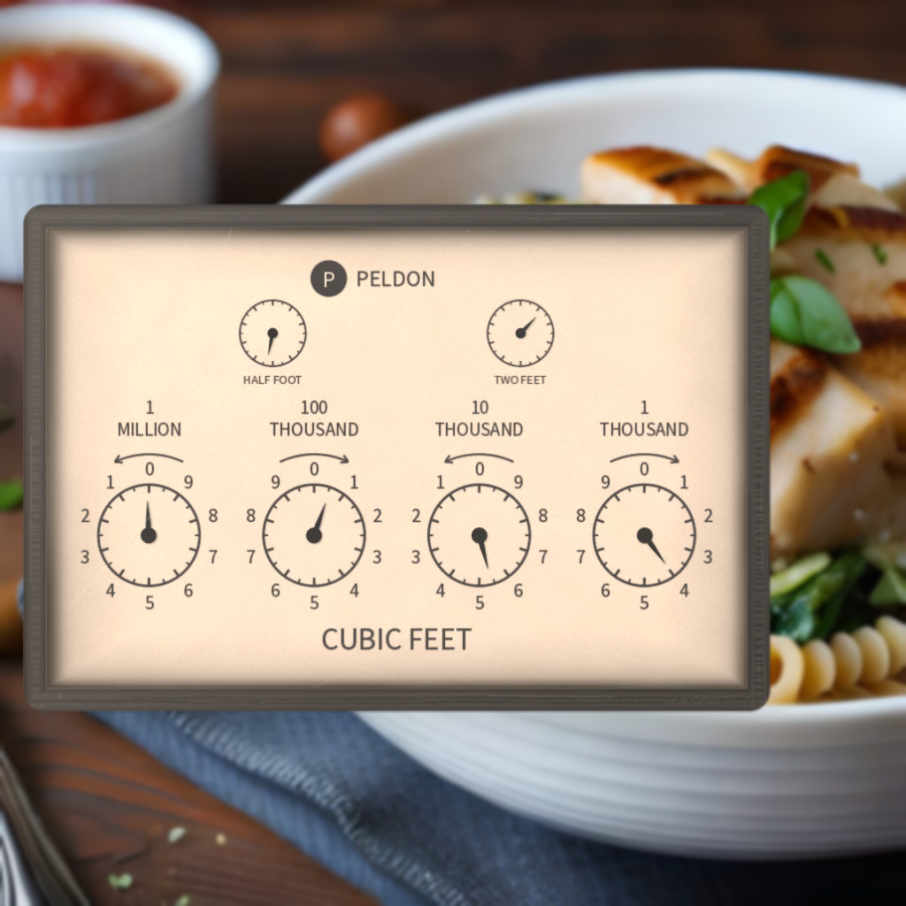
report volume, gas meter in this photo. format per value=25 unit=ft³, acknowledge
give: value=5400 unit=ft³
